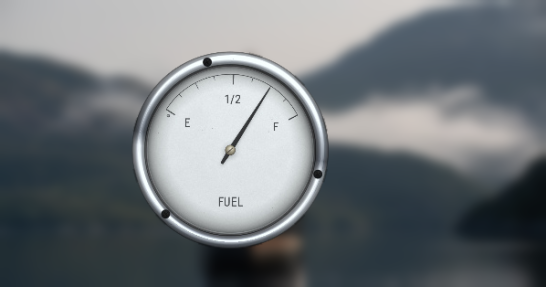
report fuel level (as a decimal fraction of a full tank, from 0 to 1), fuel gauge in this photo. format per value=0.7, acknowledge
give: value=0.75
